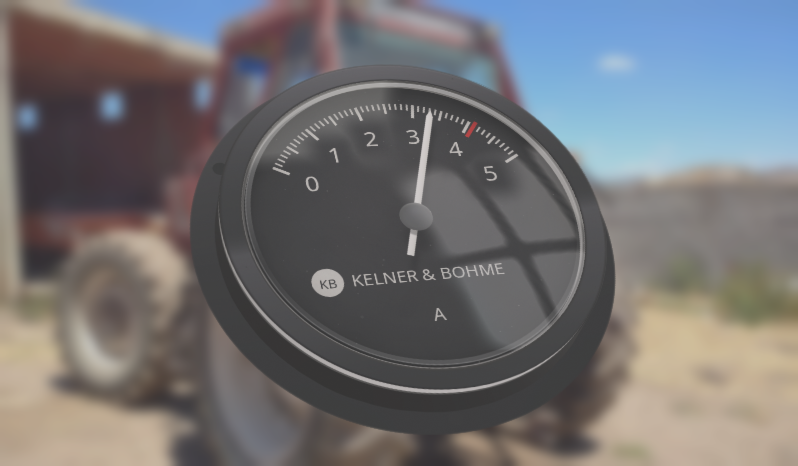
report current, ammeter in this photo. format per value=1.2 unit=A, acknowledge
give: value=3.3 unit=A
